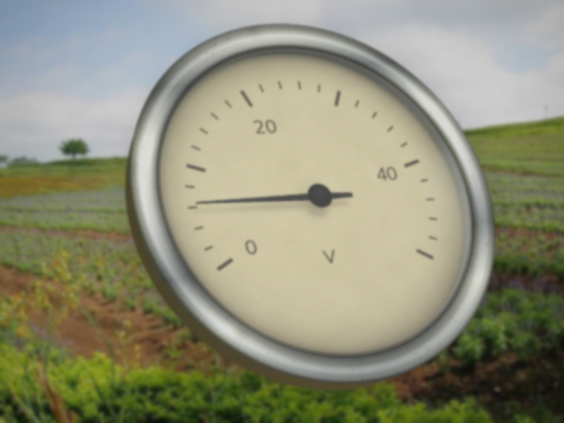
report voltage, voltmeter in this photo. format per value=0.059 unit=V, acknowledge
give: value=6 unit=V
